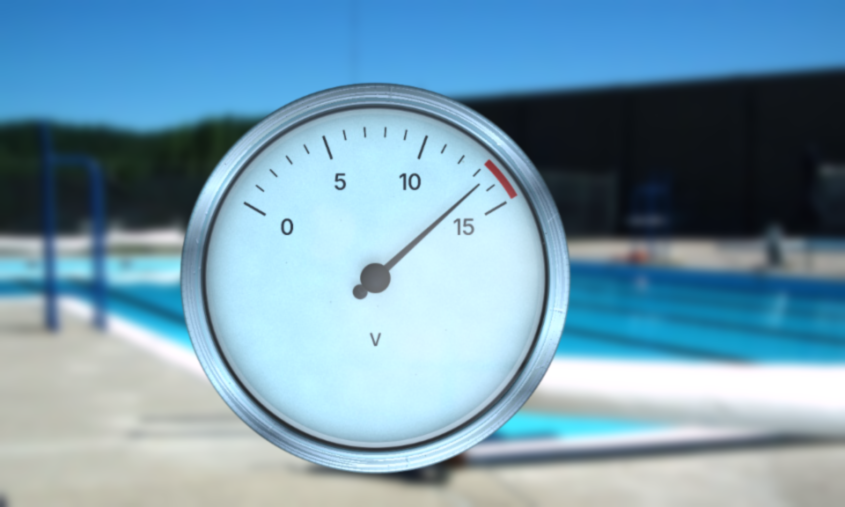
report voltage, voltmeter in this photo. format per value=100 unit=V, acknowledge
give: value=13.5 unit=V
